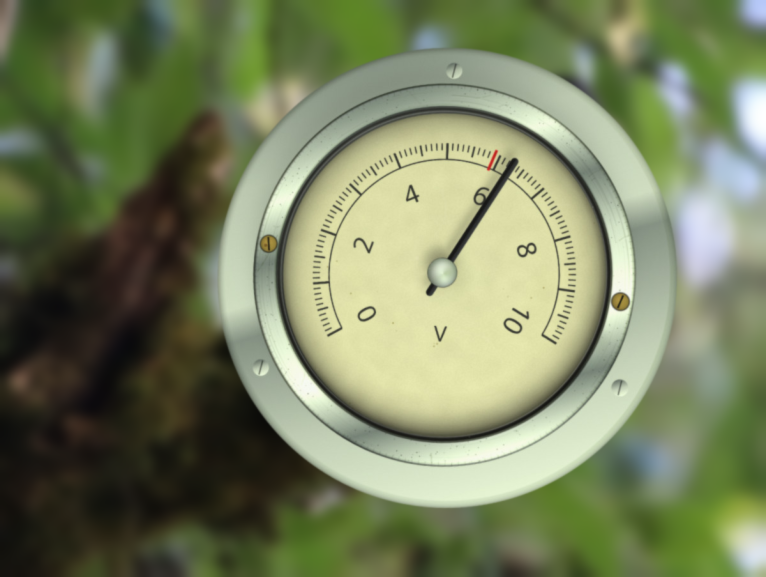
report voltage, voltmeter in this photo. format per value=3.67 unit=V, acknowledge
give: value=6.3 unit=V
